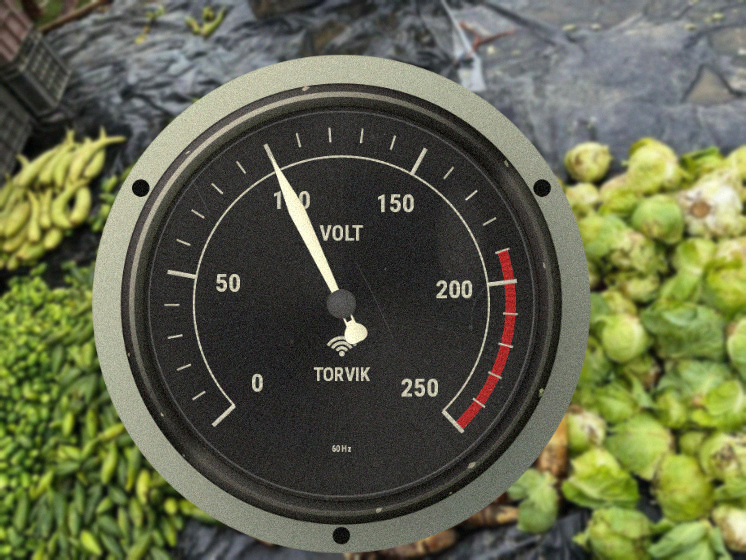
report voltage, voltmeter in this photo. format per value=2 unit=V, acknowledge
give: value=100 unit=V
